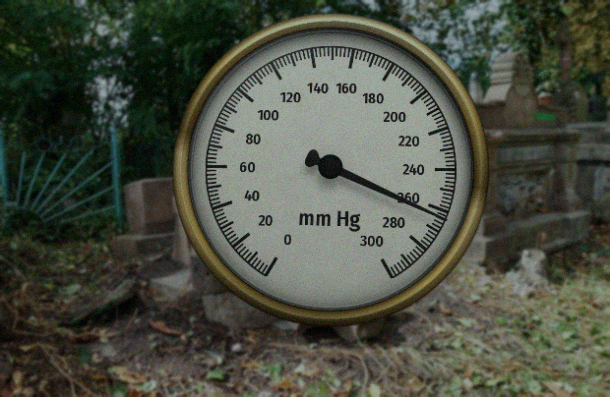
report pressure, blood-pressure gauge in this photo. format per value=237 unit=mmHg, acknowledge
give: value=264 unit=mmHg
